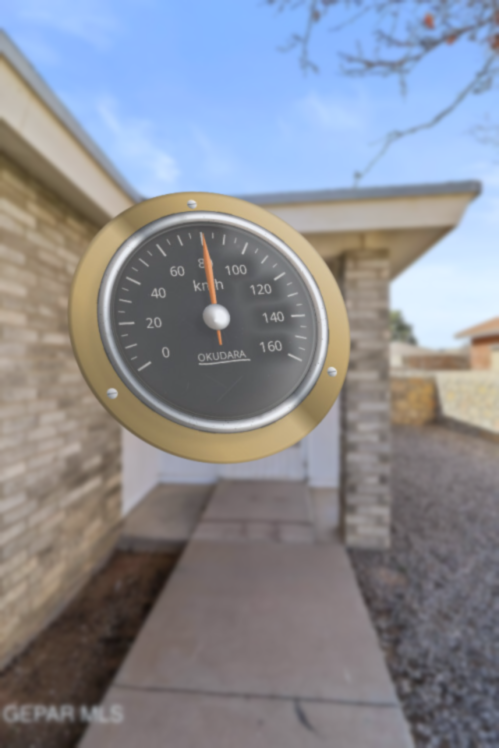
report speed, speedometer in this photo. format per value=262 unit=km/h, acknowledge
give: value=80 unit=km/h
